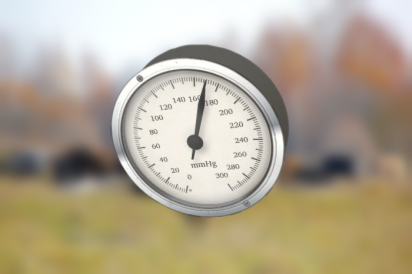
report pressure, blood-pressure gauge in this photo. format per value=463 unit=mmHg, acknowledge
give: value=170 unit=mmHg
